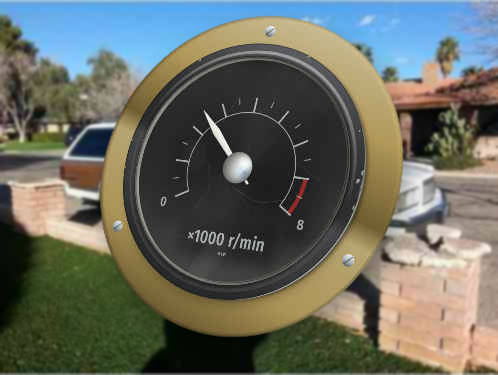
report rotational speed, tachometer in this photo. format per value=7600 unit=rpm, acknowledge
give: value=2500 unit=rpm
